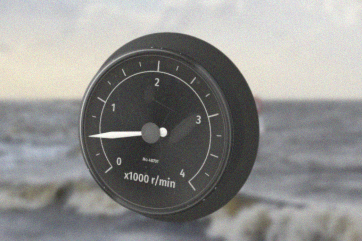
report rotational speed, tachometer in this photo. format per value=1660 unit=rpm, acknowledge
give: value=500 unit=rpm
